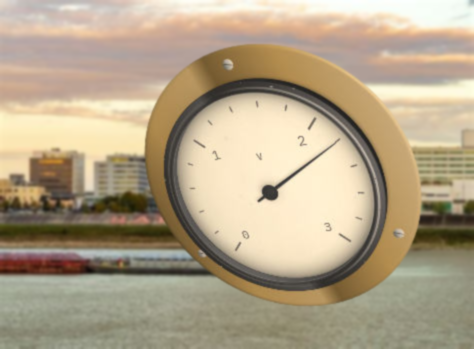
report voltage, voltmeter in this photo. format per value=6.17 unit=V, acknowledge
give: value=2.2 unit=V
